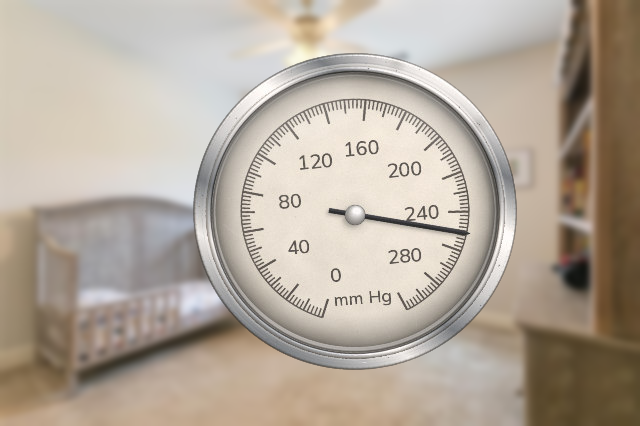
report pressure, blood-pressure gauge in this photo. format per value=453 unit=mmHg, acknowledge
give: value=250 unit=mmHg
